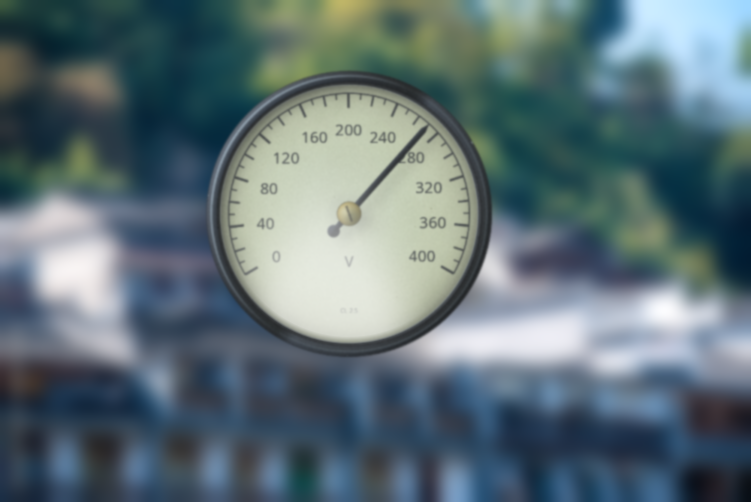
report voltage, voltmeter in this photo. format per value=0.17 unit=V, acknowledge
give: value=270 unit=V
